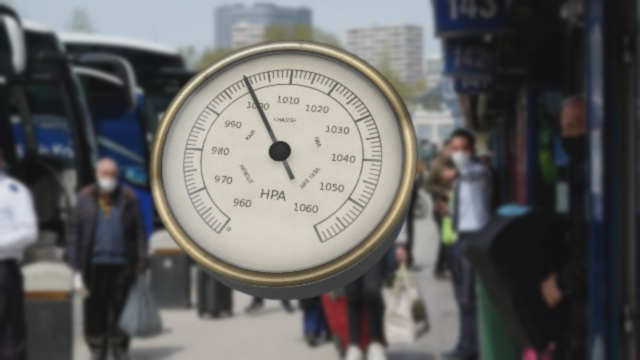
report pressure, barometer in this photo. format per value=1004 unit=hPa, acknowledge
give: value=1000 unit=hPa
